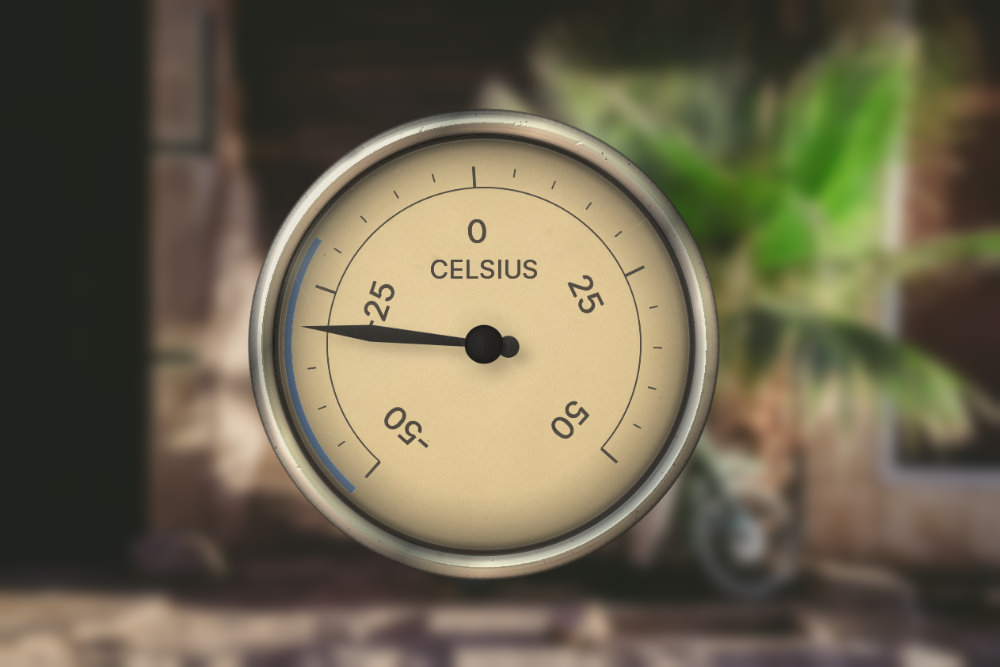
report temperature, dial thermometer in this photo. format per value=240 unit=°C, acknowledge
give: value=-30 unit=°C
